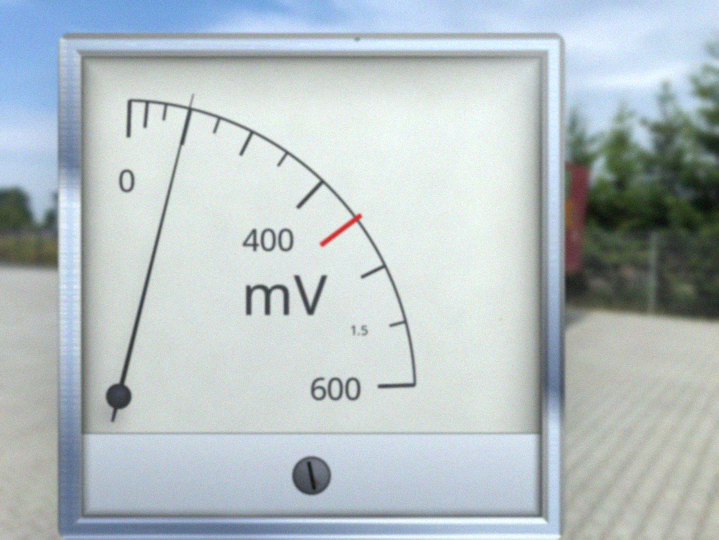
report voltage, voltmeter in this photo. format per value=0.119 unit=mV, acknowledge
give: value=200 unit=mV
